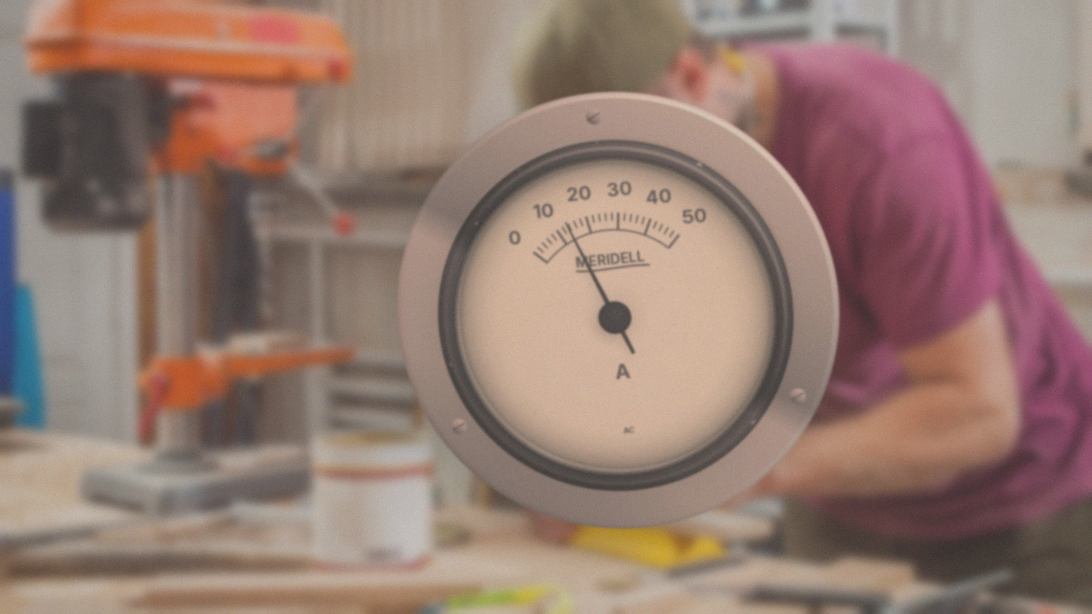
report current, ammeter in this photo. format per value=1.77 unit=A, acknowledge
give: value=14 unit=A
